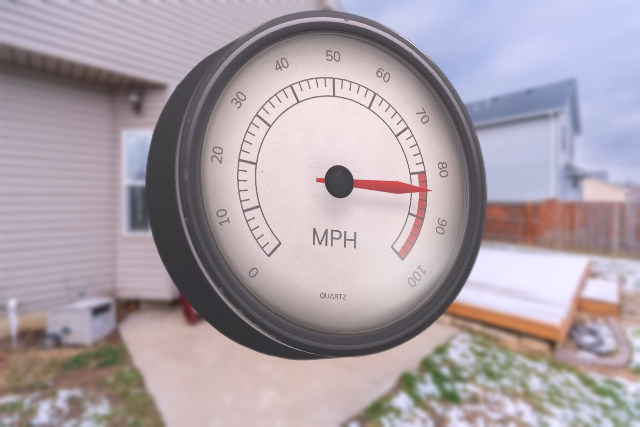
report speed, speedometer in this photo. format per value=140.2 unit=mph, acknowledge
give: value=84 unit=mph
